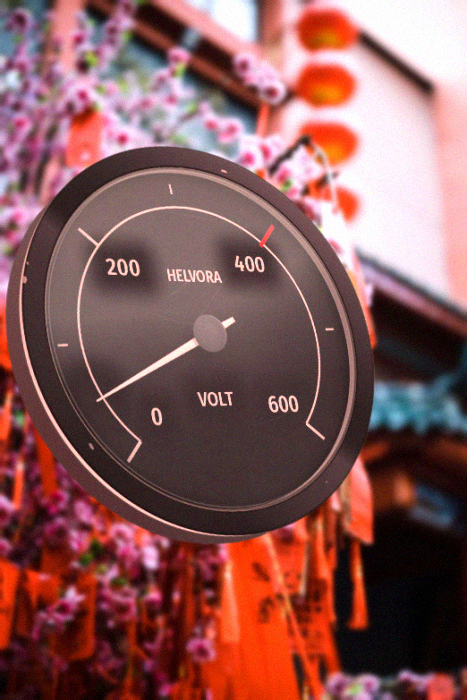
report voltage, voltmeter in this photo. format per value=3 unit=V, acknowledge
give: value=50 unit=V
